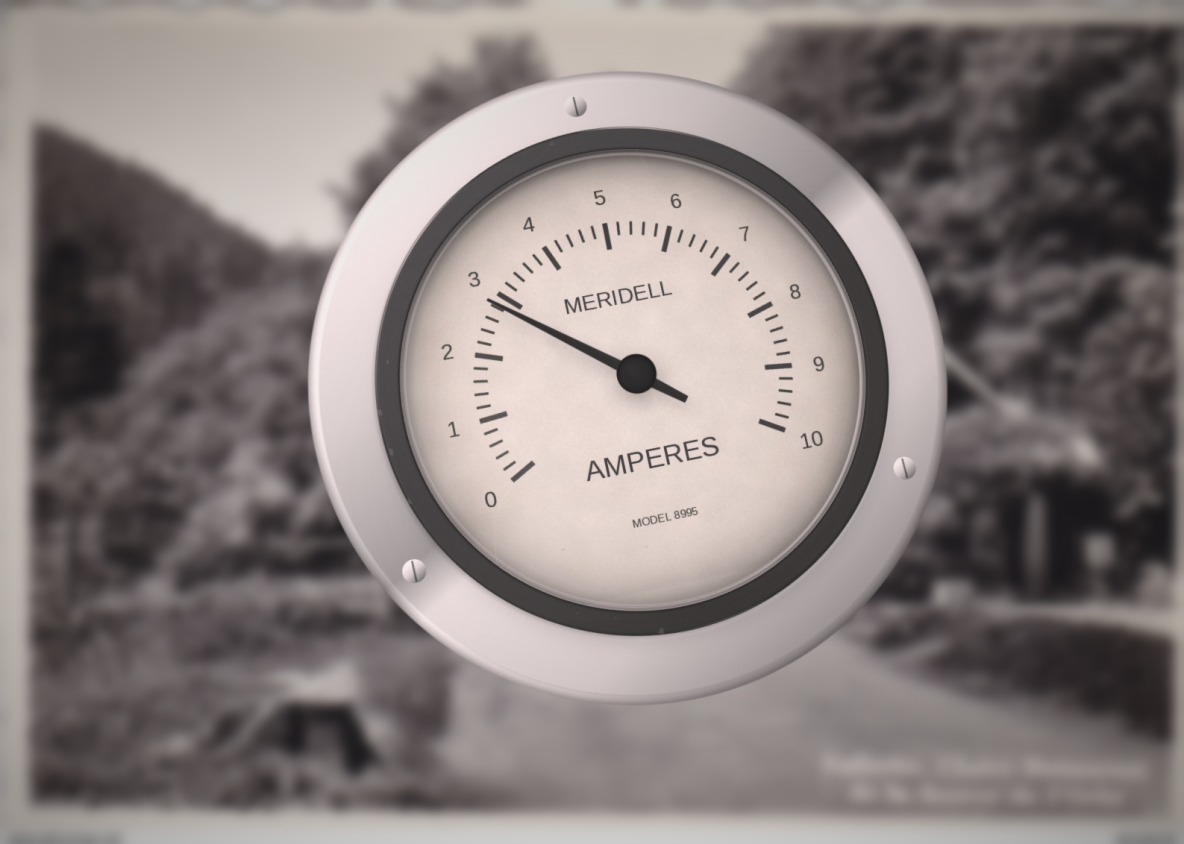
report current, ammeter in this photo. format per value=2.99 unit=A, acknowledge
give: value=2.8 unit=A
